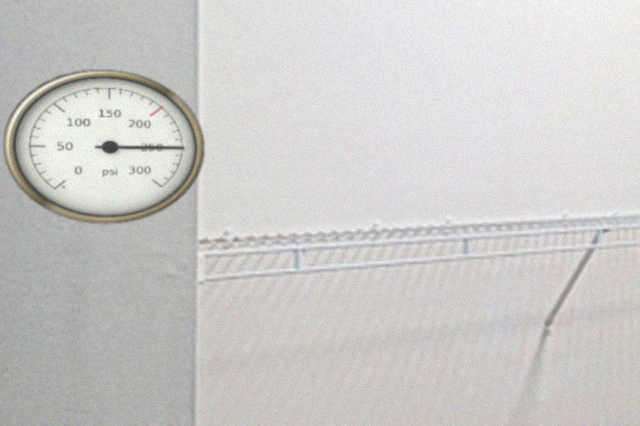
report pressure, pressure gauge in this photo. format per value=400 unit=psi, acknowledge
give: value=250 unit=psi
